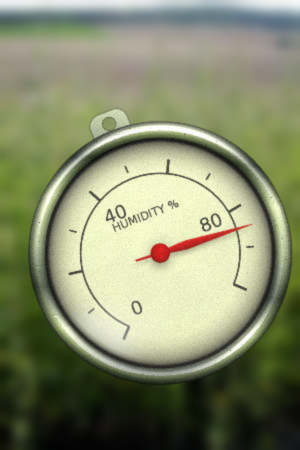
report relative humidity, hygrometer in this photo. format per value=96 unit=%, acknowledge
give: value=85 unit=%
